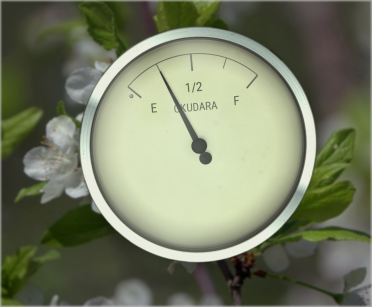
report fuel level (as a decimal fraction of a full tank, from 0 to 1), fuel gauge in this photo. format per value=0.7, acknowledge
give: value=0.25
